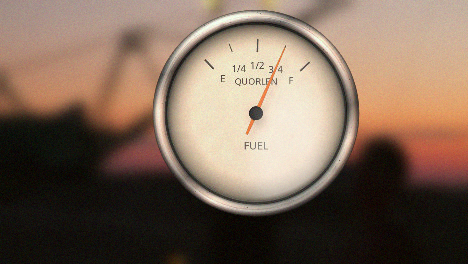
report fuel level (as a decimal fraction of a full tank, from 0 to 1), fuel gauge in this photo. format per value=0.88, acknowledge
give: value=0.75
